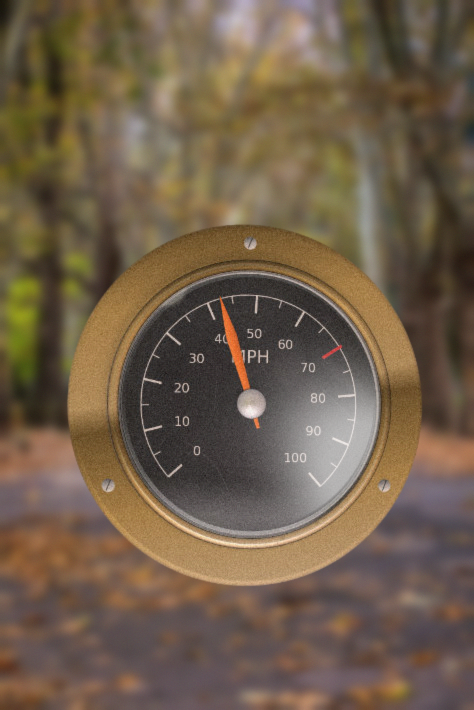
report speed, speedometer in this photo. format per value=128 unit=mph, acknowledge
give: value=42.5 unit=mph
